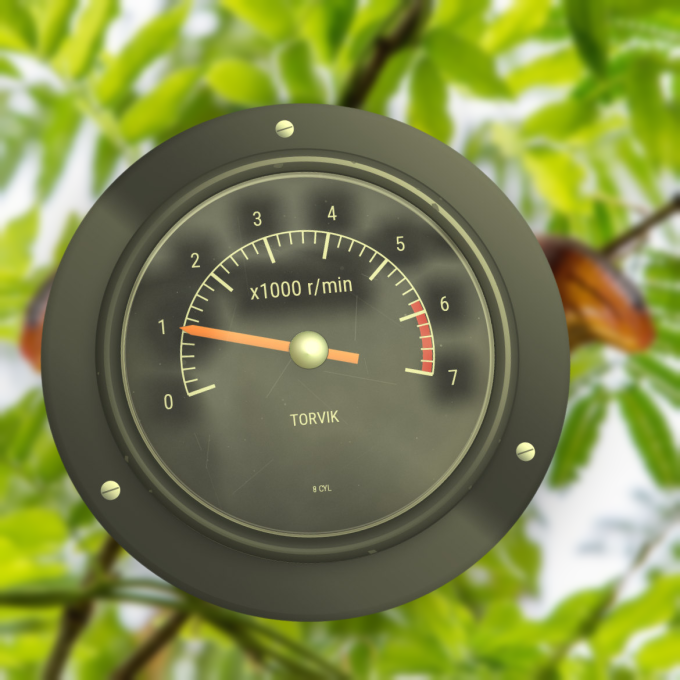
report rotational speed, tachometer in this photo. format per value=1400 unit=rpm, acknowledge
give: value=1000 unit=rpm
